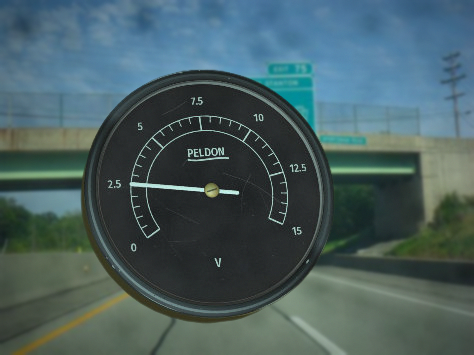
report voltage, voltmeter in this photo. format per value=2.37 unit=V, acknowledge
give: value=2.5 unit=V
